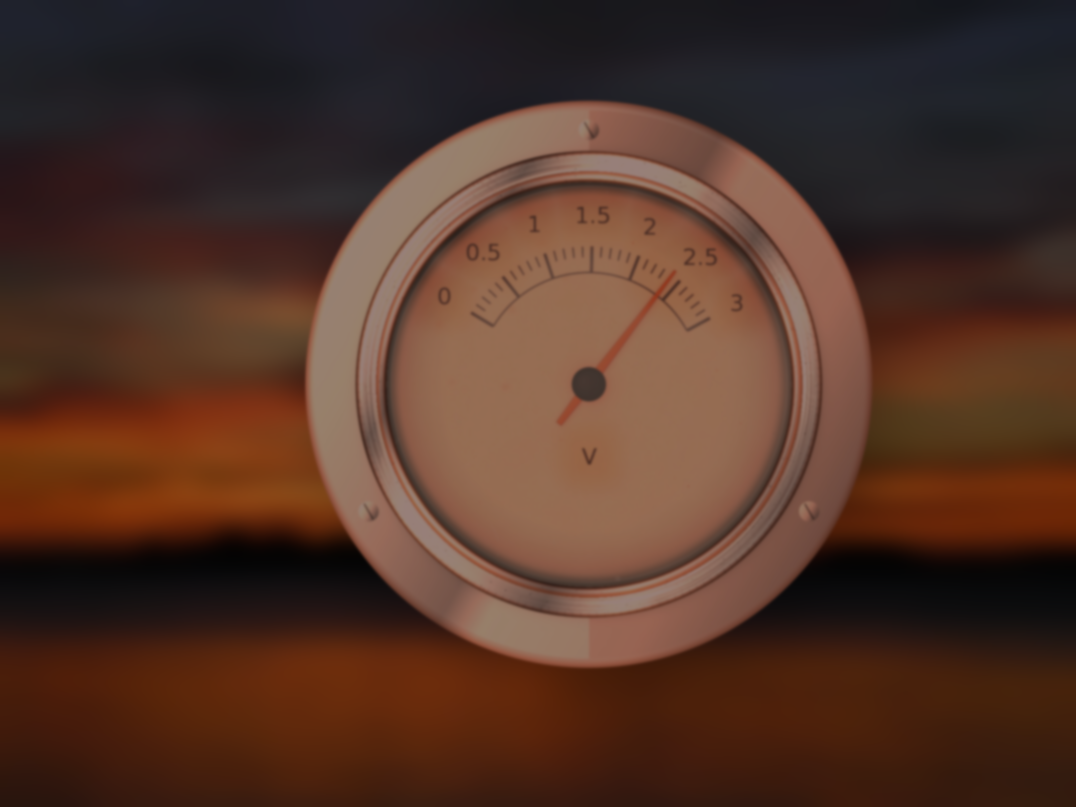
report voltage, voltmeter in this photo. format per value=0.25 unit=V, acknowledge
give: value=2.4 unit=V
